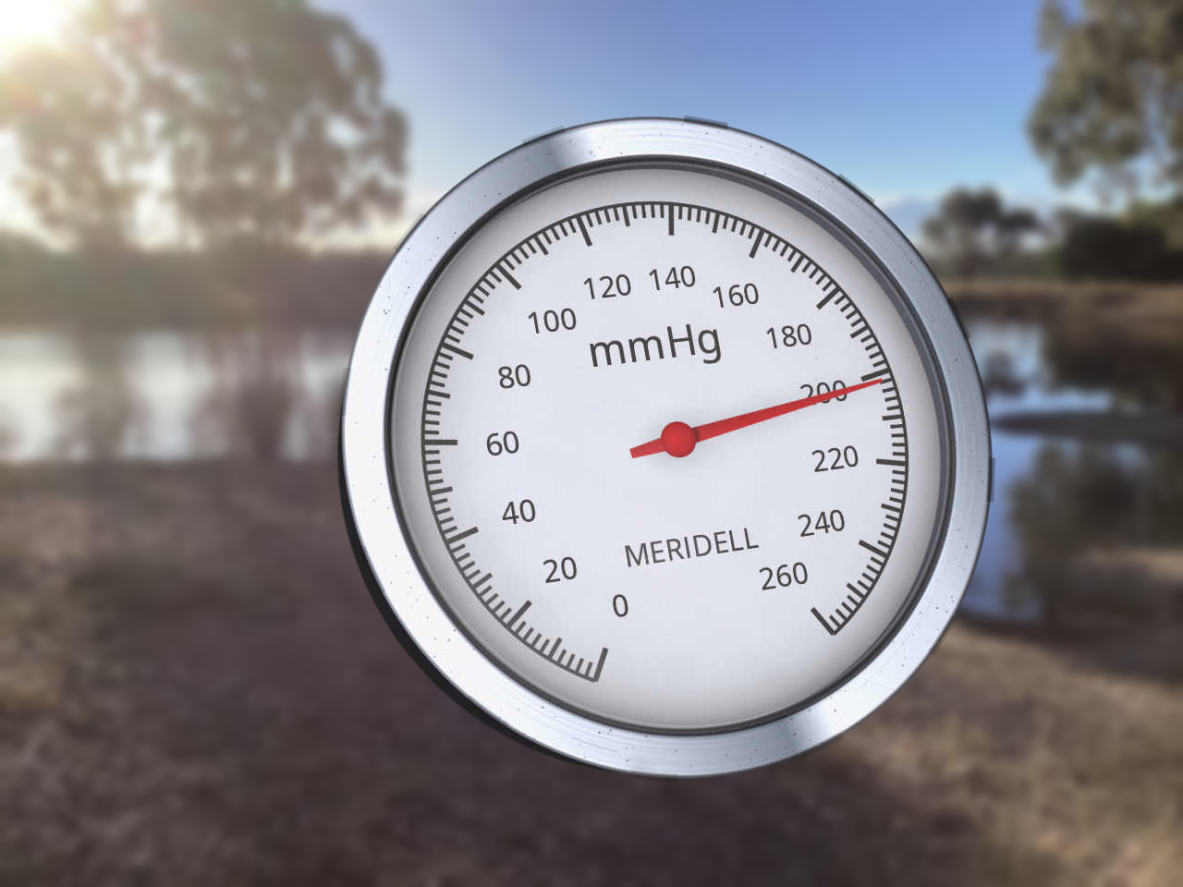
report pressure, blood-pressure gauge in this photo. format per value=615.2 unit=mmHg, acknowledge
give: value=202 unit=mmHg
